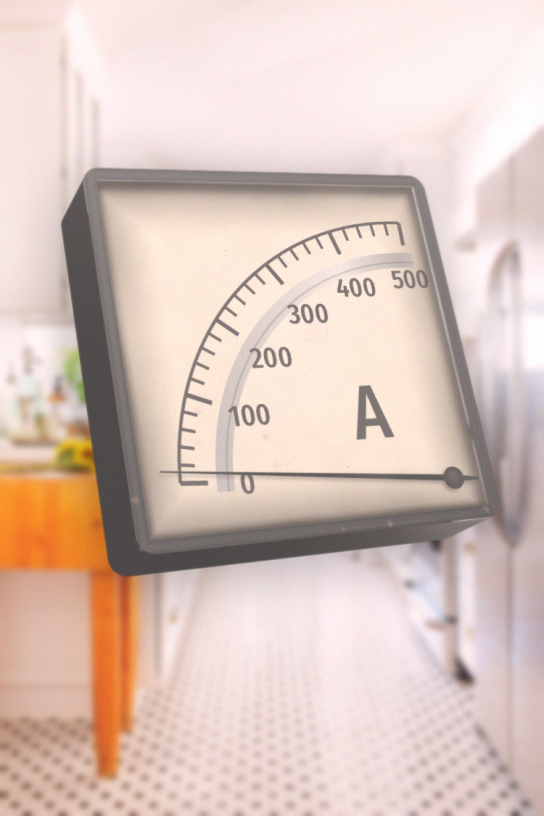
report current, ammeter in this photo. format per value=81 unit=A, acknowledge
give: value=10 unit=A
